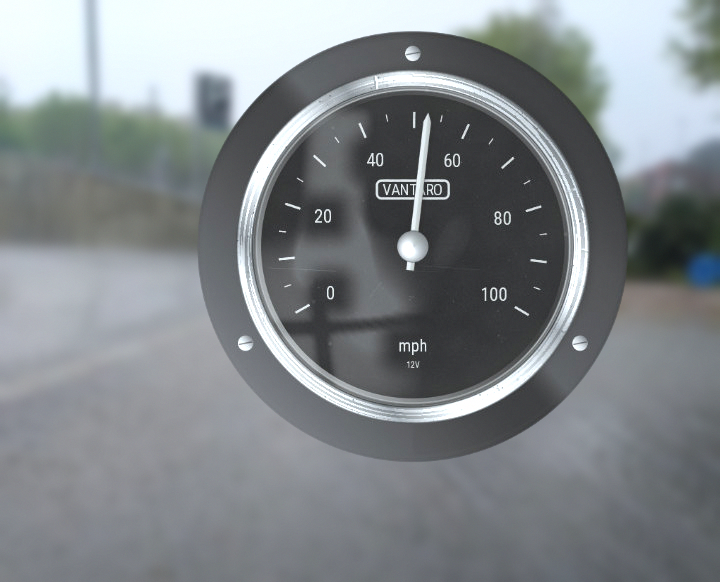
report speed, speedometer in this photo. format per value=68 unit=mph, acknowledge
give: value=52.5 unit=mph
